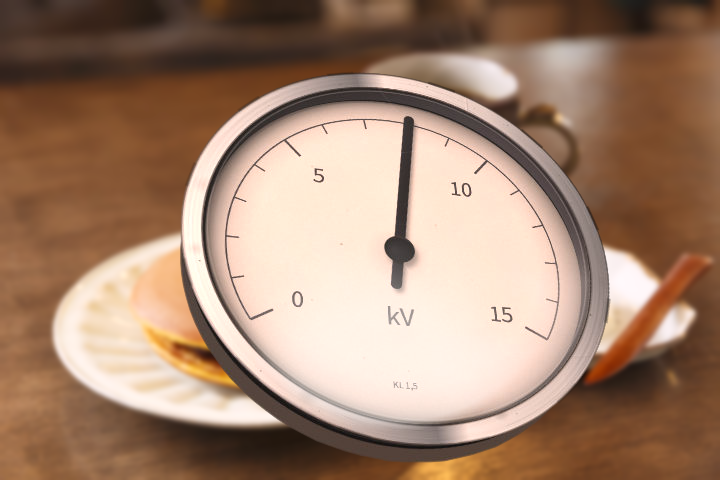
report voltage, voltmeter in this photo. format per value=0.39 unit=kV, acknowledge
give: value=8 unit=kV
